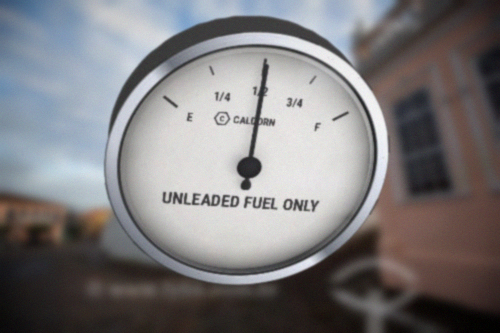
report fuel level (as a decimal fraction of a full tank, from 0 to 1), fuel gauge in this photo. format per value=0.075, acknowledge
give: value=0.5
